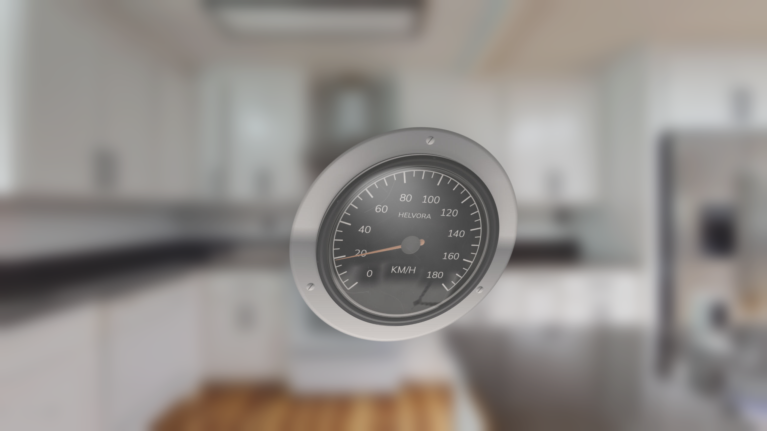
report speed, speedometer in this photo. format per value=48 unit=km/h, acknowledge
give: value=20 unit=km/h
